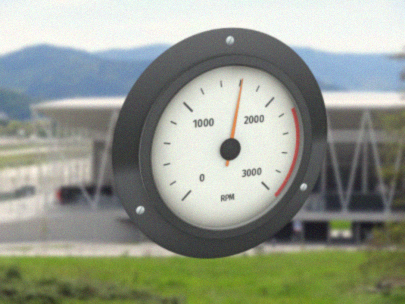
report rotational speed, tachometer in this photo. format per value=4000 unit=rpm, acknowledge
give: value=1600 unit=rpm
